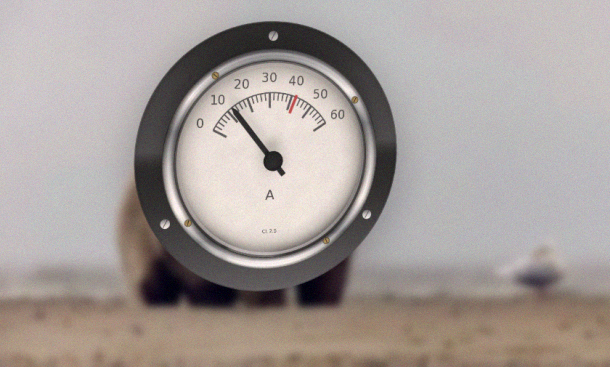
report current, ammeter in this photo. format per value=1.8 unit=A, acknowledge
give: value=12 unit=A
